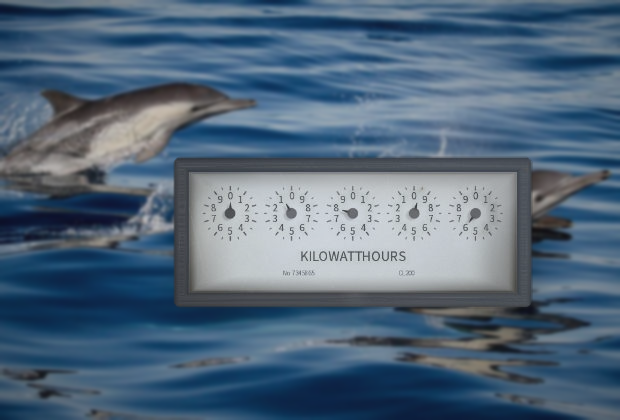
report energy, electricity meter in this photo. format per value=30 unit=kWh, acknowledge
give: value=796 unit=kWh
